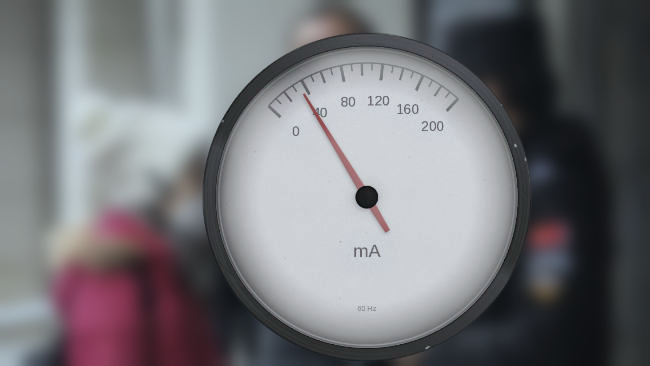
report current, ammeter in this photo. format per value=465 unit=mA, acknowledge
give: value=35 unit=mA
